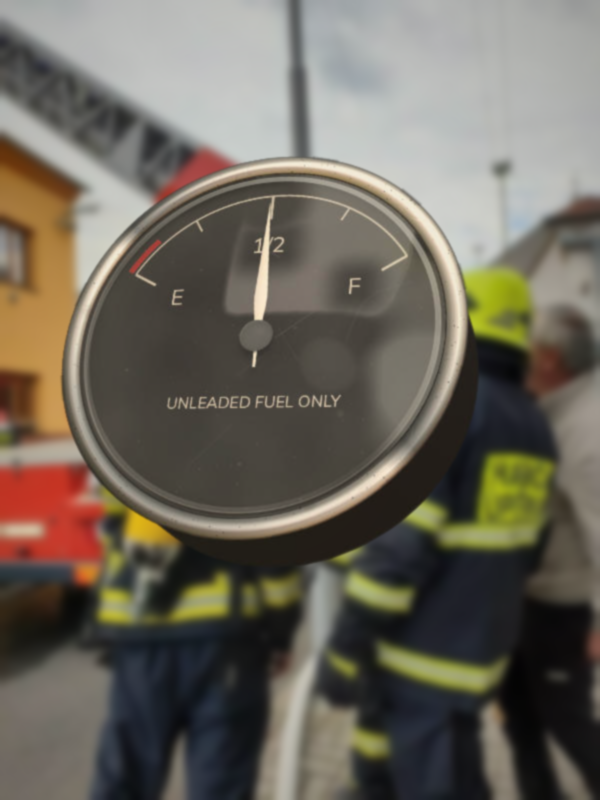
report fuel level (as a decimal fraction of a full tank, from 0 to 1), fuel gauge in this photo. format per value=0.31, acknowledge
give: value=0.5
